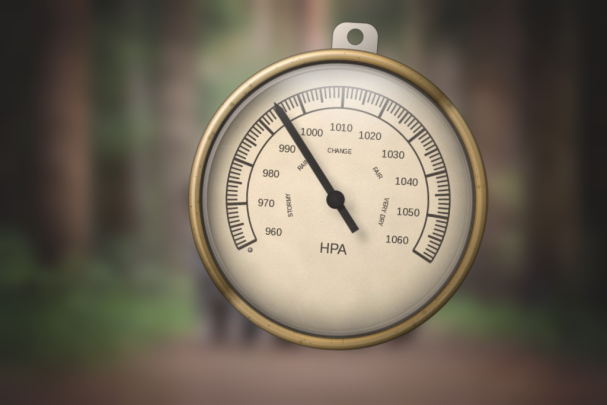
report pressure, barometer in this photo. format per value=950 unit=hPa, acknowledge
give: value=995 unit=hPa
